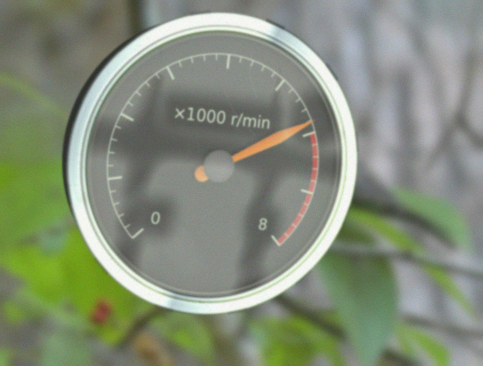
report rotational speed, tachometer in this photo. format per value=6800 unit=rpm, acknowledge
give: value=5800 unit=rpm
